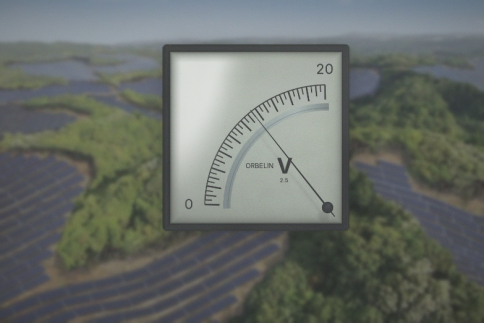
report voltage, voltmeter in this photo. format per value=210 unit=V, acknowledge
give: value=11.5 unit=V
